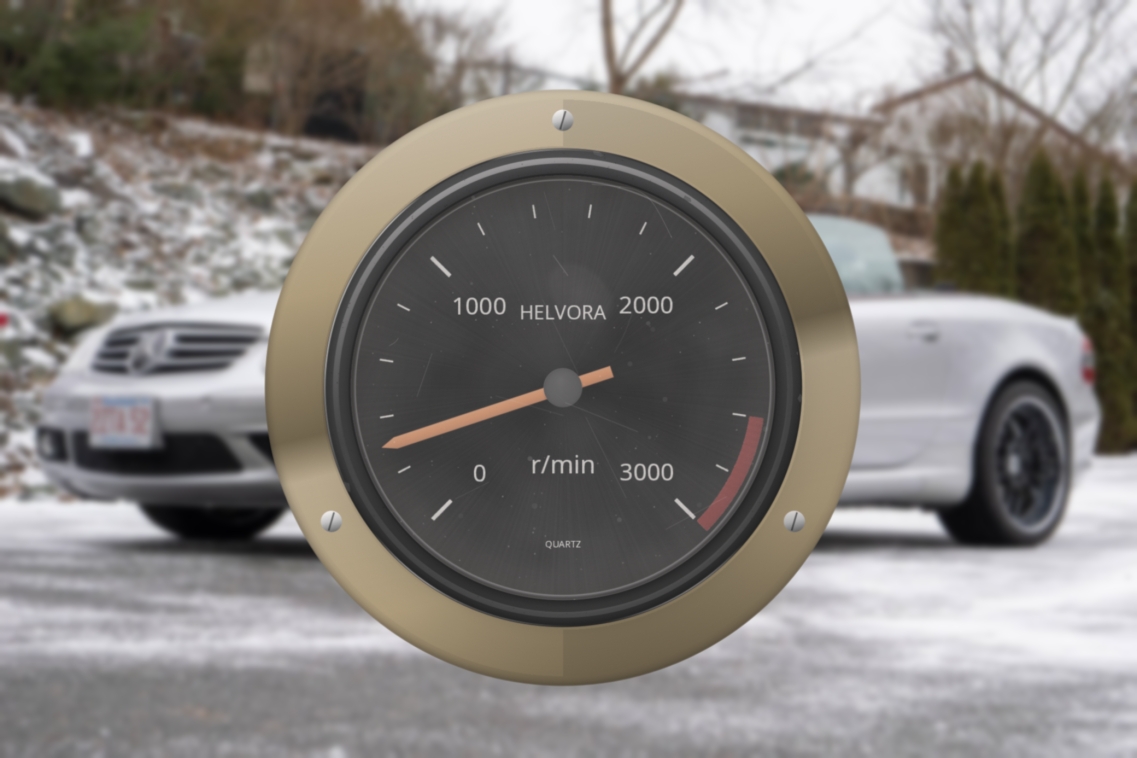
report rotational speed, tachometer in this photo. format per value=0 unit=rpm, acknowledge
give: value=300 unit=rpm
